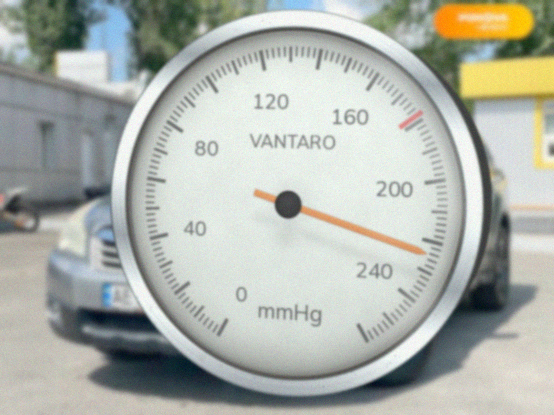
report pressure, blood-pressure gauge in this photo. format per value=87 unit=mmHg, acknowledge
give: value=224 unit=mmHg
